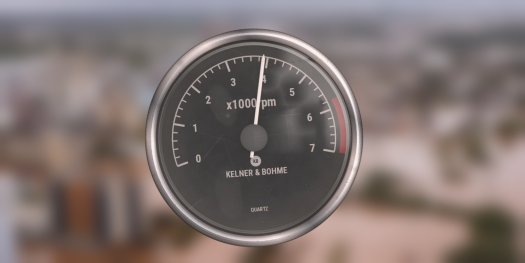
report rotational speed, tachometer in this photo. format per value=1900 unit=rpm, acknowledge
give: value=3900 unit=rpm
